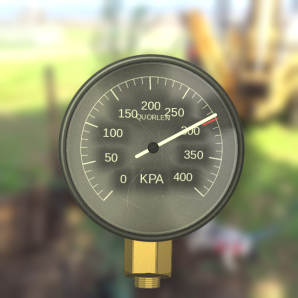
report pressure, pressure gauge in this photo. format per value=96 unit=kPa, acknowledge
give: value=295 unit=kPa
